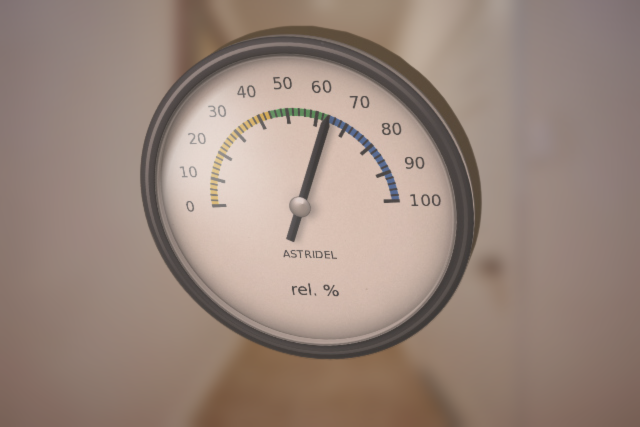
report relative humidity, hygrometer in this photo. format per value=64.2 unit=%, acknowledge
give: value=64 unit=%
